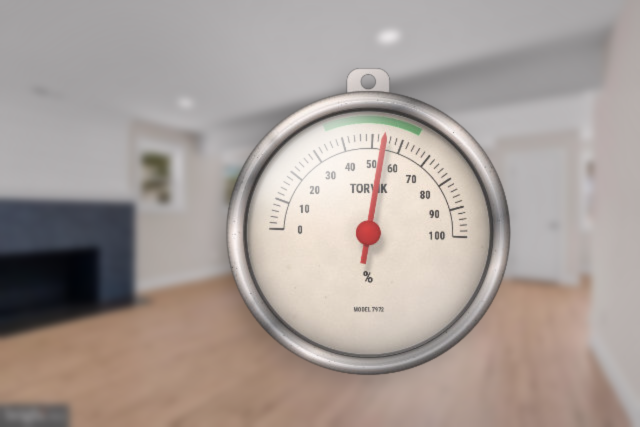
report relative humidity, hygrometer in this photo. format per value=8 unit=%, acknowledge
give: value=54 unit=%
